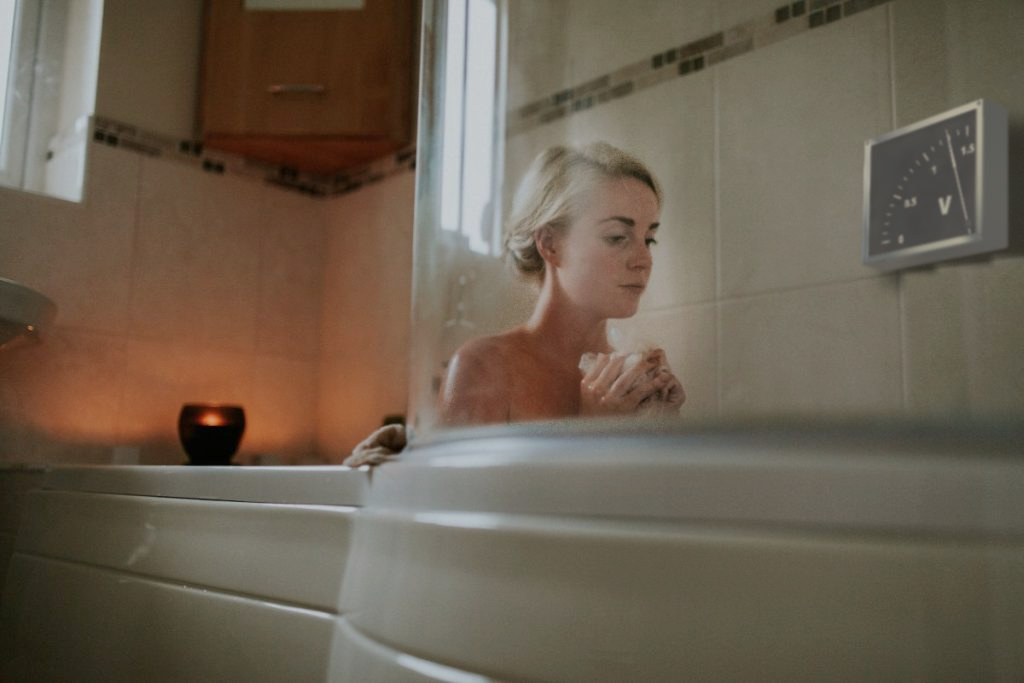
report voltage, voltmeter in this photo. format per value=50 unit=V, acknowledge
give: value=1.3 unit=V
